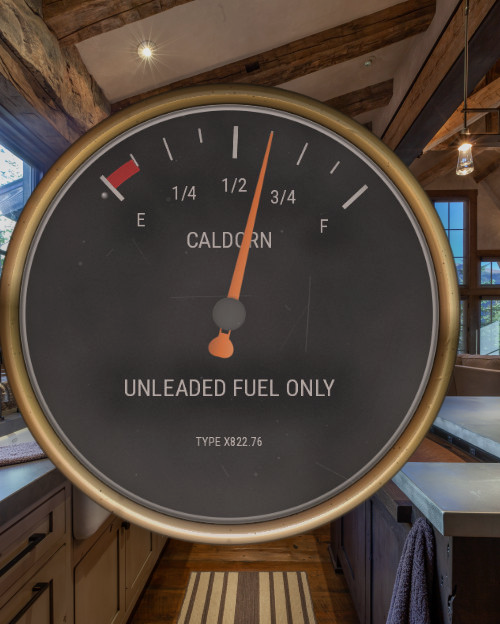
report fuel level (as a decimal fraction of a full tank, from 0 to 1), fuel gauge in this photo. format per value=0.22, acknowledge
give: value=0.625
